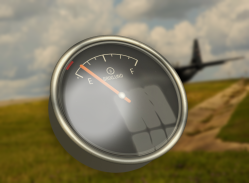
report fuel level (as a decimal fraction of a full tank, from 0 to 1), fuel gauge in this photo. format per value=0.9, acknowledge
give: value=0.125
